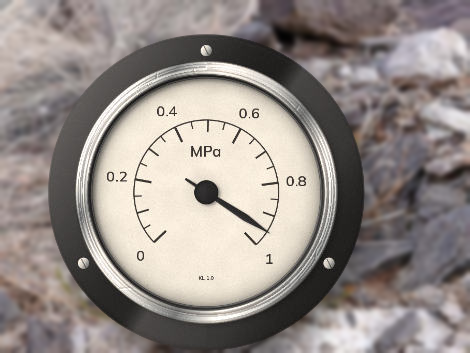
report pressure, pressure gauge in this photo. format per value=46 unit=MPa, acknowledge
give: value=0.95 unit=MPa
